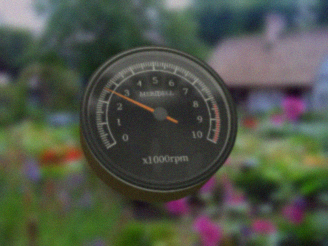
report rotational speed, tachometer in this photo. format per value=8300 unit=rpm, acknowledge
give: value=2500 unit=rpm
